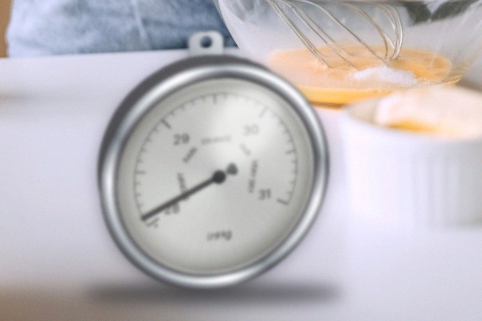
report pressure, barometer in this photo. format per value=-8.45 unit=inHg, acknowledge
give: value=28.1 unit=inHg
